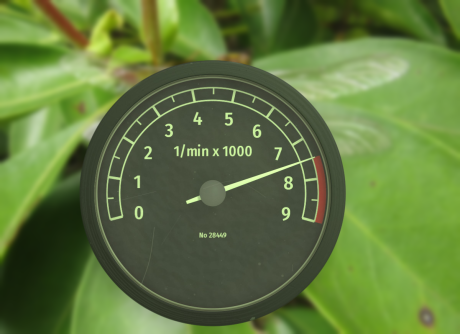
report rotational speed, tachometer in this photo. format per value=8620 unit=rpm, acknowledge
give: value=7500 unit=rpm
